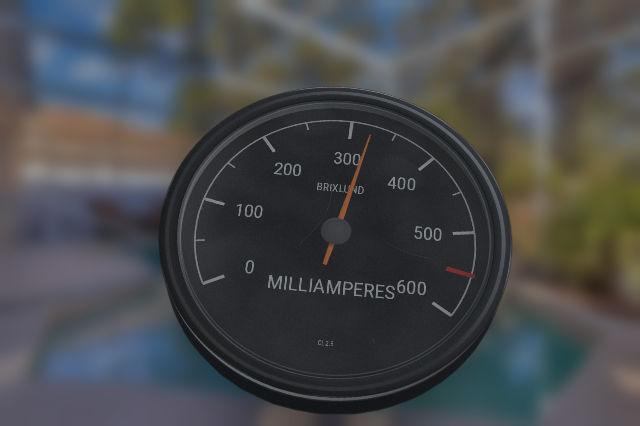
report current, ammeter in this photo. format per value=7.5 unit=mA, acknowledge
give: value=325 unit=mA
